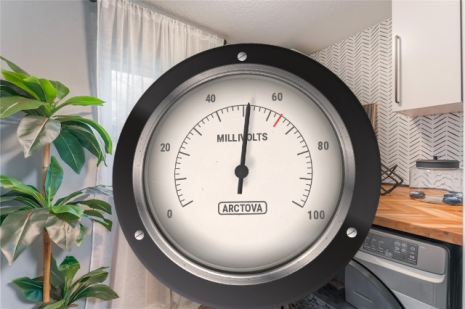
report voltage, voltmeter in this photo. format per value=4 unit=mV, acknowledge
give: value=52 unit=mV
